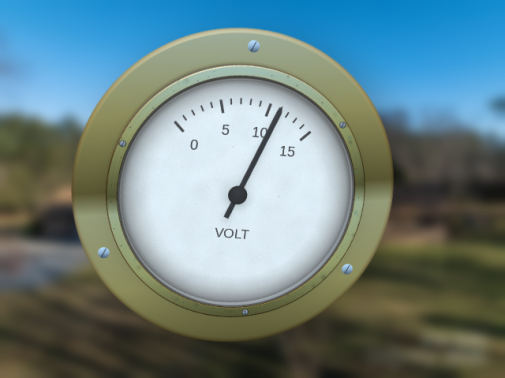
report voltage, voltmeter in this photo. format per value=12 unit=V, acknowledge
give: value=11 unit=V
